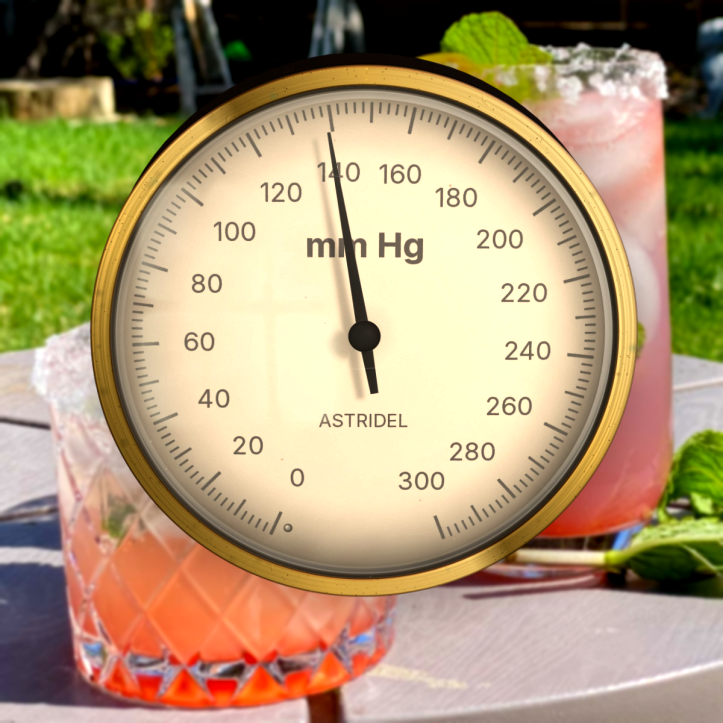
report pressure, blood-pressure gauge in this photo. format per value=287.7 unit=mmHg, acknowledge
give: value=139 unit=mmHg
